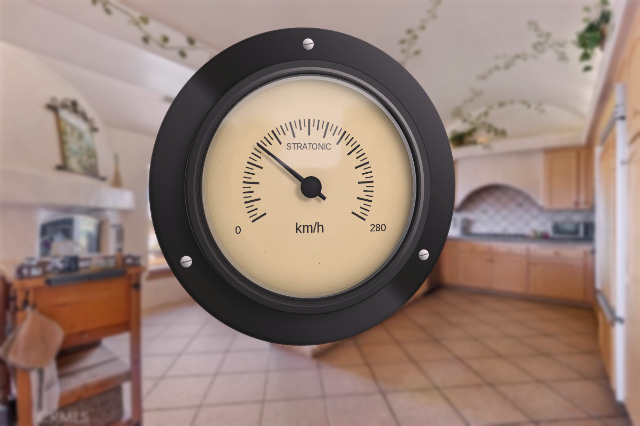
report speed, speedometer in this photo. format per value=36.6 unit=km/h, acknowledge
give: value=80 unit=km/h
